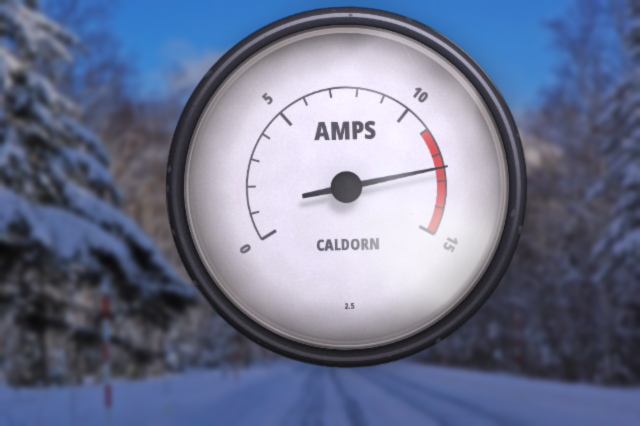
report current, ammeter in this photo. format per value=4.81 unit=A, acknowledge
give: value=12.5 unit=A
